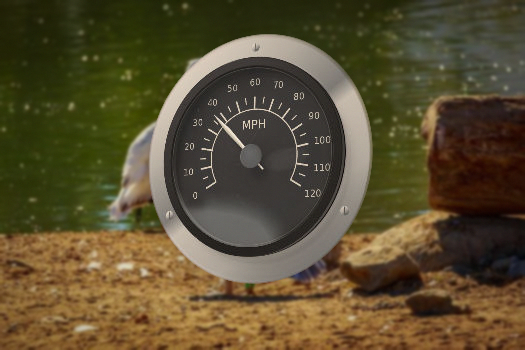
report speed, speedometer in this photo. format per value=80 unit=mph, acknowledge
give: value=37.5 unit=mph
